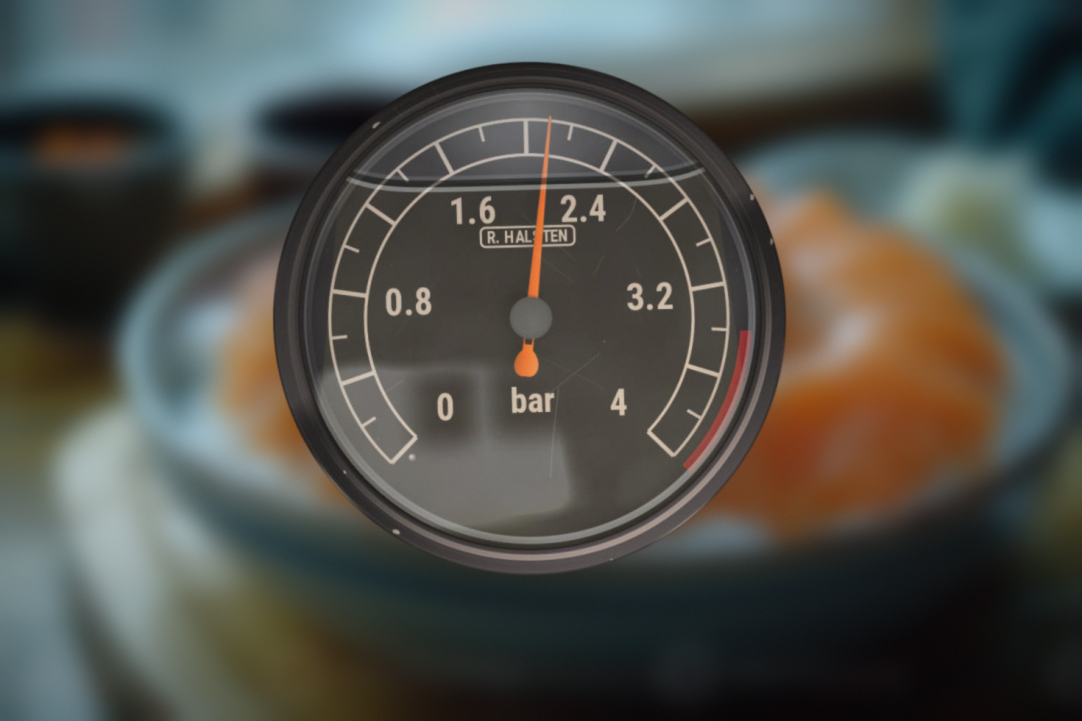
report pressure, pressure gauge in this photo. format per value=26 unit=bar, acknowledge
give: value=2.1 unit=bar
